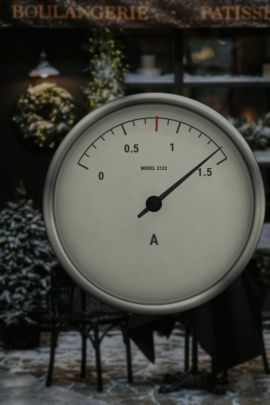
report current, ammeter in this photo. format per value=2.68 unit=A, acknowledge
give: value=1.4 unit=A
